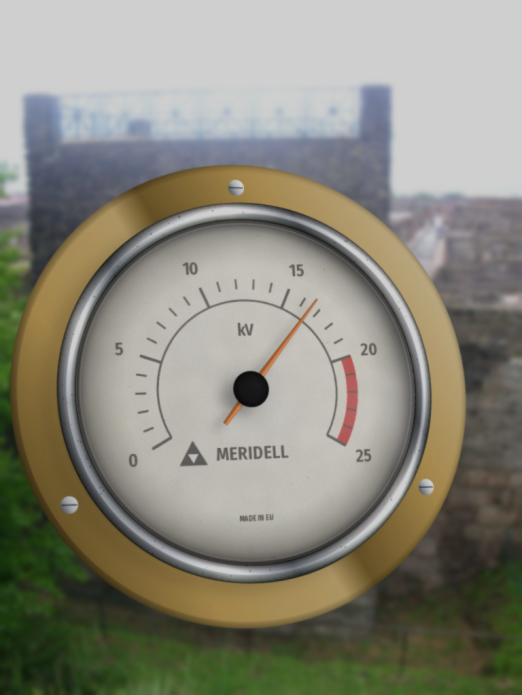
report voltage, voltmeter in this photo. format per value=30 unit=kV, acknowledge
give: value=16.5 unit=kV
